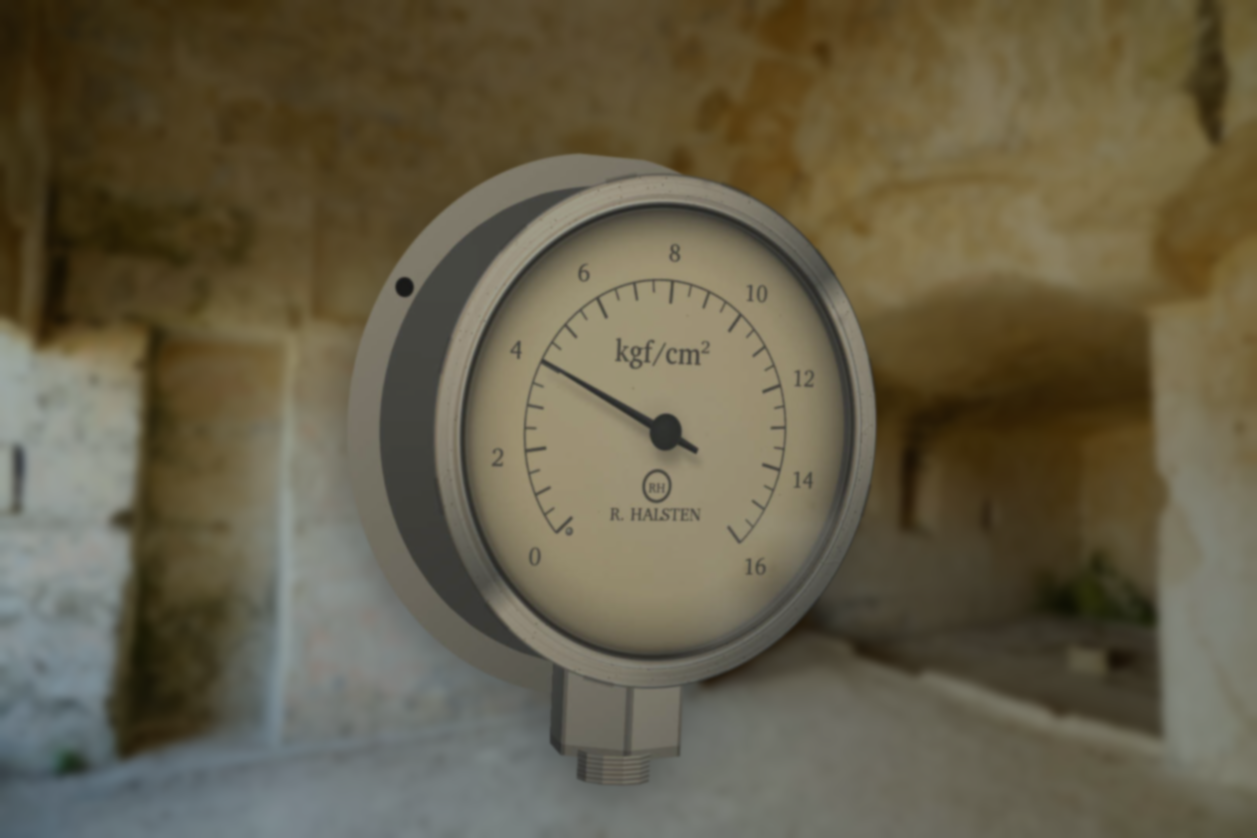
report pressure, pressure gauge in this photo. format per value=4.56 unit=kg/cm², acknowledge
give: value=4 unit=kg/cm²
